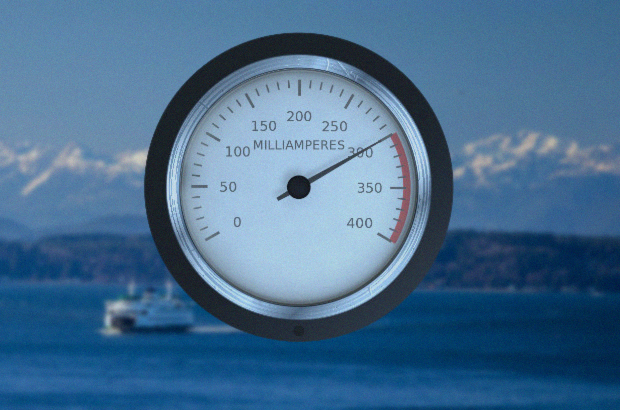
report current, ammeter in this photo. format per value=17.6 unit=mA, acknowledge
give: value=300 unit=mA
